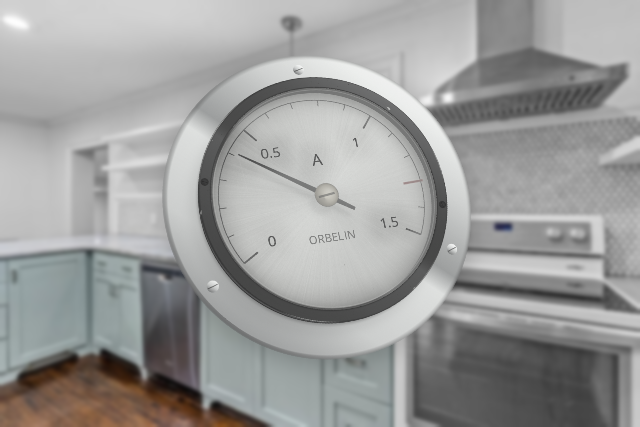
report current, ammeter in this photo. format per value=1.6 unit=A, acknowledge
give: value=0.4 unit=A
